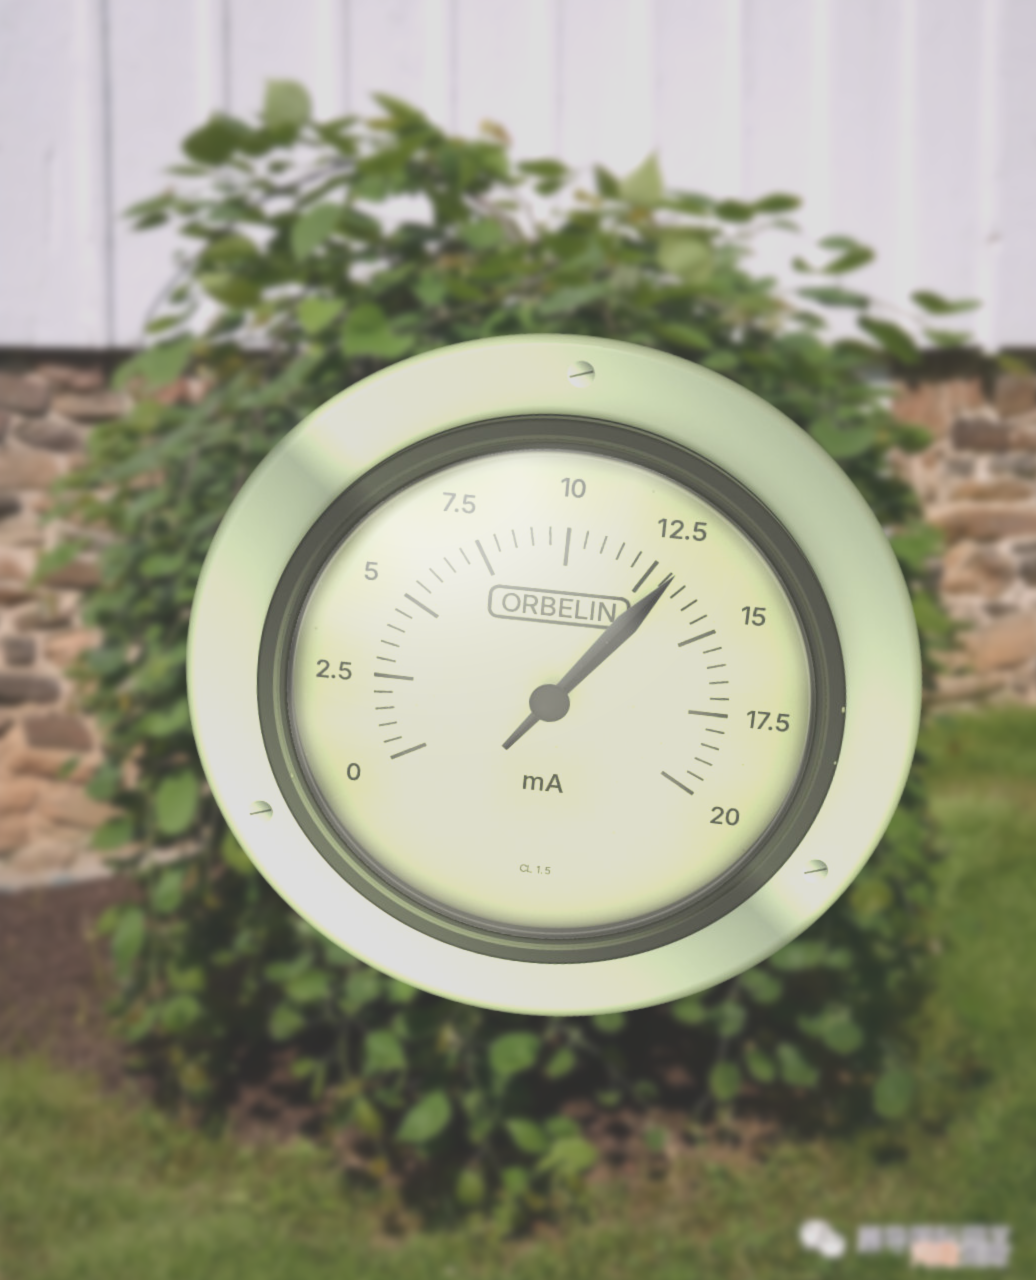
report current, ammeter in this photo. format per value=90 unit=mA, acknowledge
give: value=13 unit=mA
